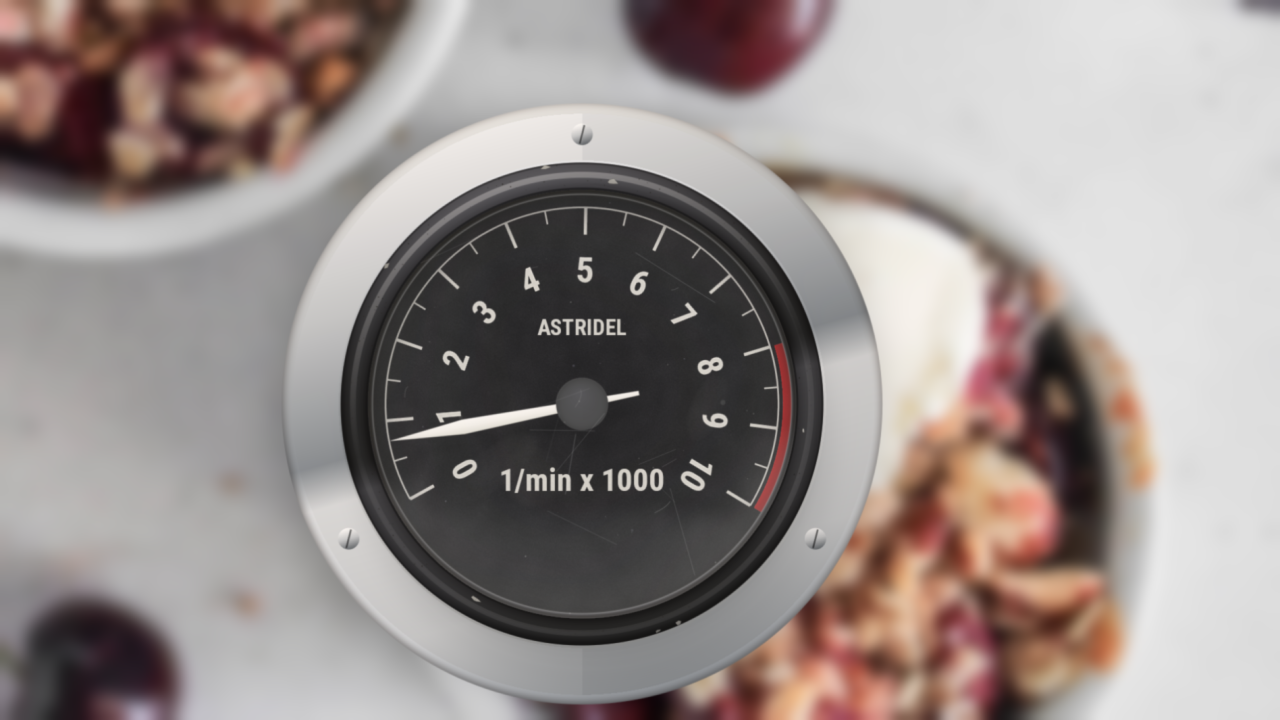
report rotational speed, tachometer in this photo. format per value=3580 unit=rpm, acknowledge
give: value=750 unit=rpm
